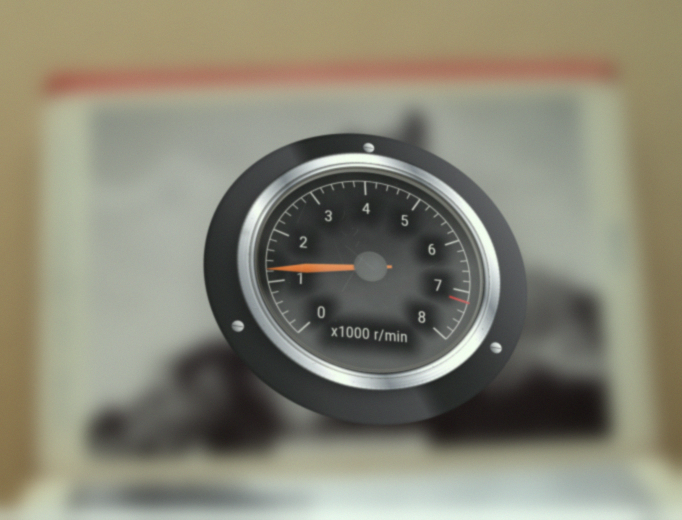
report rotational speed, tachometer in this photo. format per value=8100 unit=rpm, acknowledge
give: value=1200 unit=rpm
